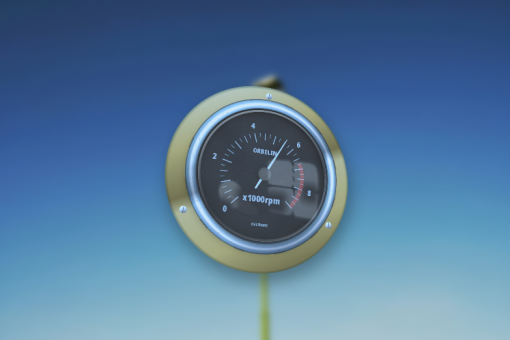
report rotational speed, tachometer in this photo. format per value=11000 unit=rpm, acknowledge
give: value=5500 unit=rpm
